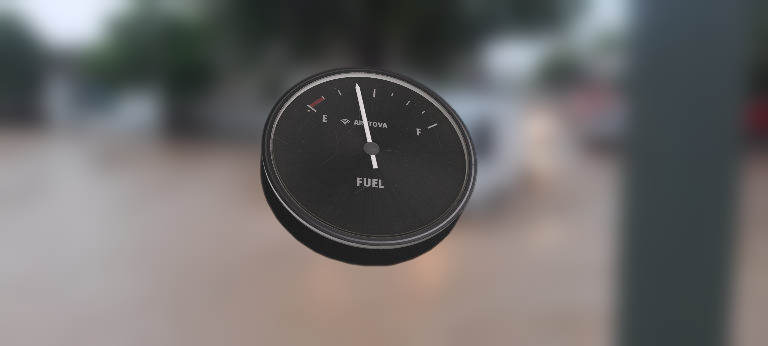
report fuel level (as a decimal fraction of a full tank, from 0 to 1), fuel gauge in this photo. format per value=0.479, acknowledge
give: value=0.375
